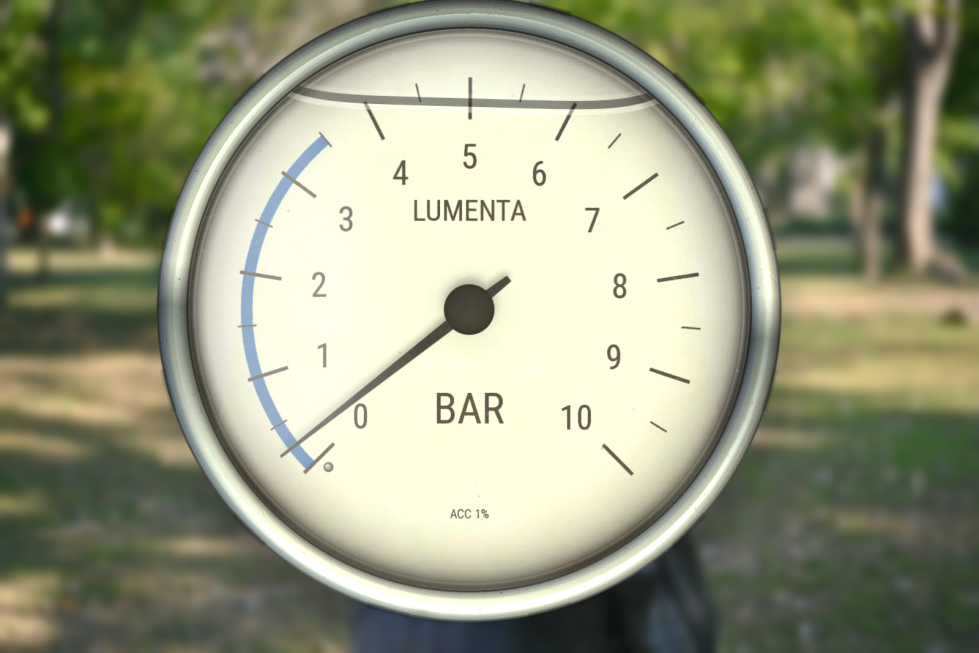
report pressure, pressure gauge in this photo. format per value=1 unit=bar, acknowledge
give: value=0.25 unit=bar
